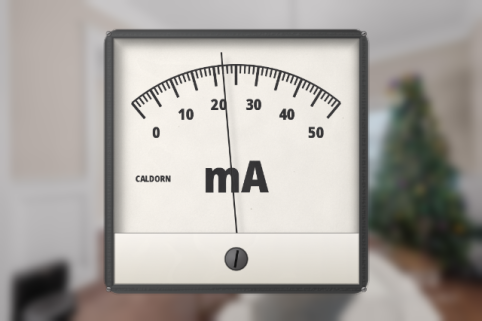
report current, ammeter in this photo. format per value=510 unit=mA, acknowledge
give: value=22 unit=mA
